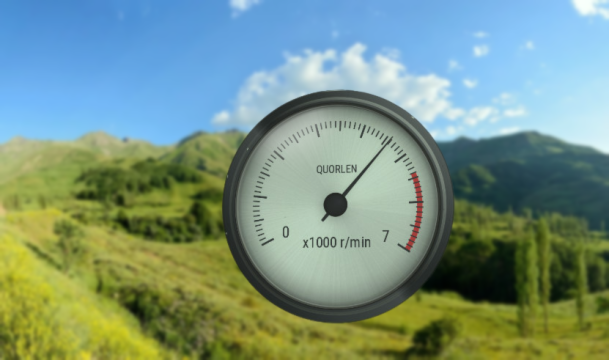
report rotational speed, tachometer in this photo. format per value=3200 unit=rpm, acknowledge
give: value=4600 unit=rpm
